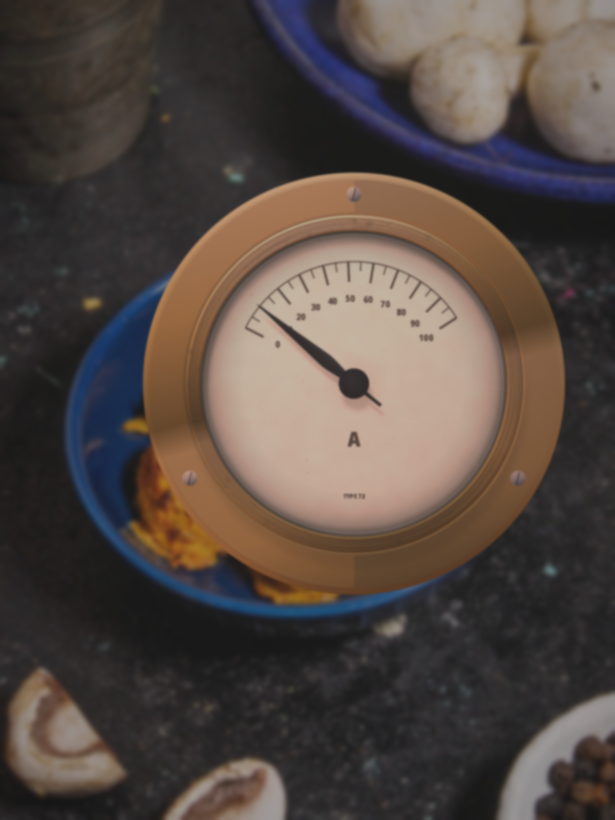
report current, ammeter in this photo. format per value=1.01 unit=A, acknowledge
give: value=10 unit=A
